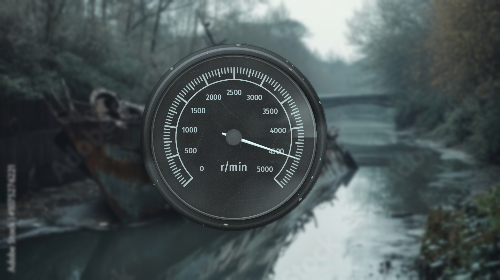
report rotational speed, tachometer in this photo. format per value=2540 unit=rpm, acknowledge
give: value=4500 unit=rpm
